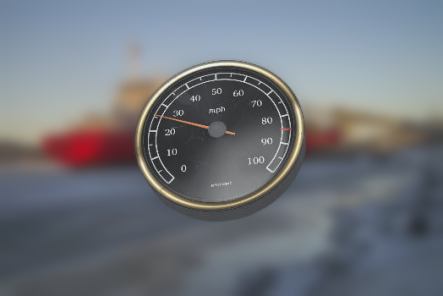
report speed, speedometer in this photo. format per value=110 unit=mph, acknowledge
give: value=25 unit=mph
